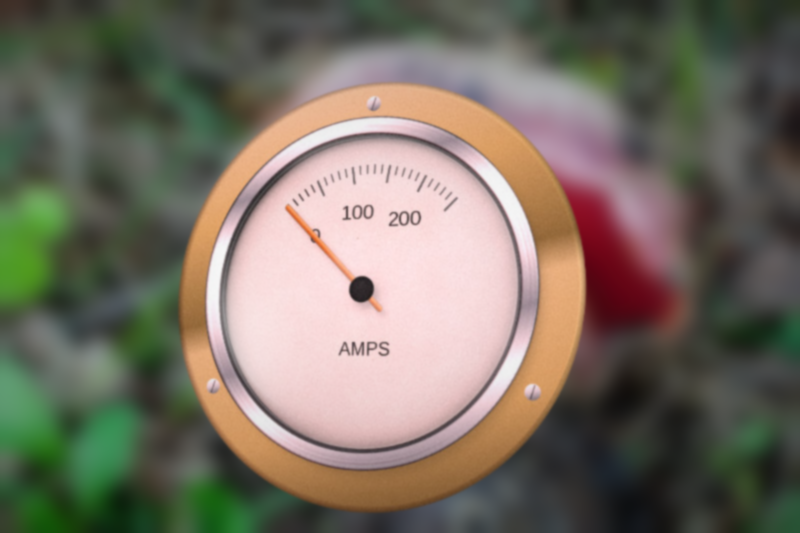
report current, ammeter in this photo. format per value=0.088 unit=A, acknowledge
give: value=0 unit=A
